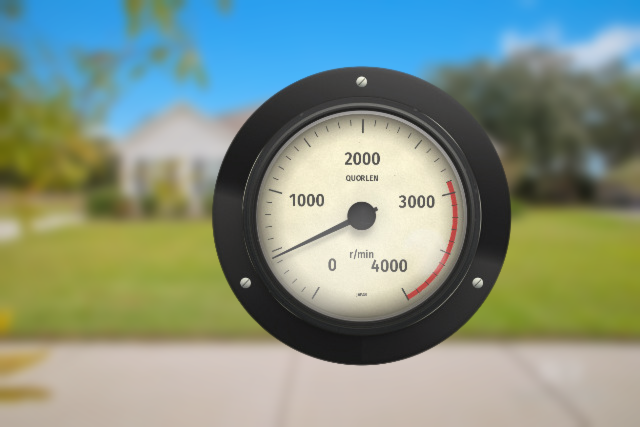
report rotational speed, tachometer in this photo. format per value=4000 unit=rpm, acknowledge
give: value=450 unit=rpm
